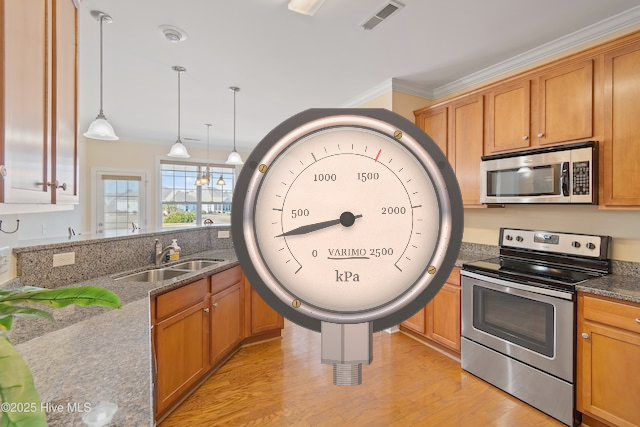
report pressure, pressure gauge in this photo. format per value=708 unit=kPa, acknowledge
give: value=300 unit=kPa
